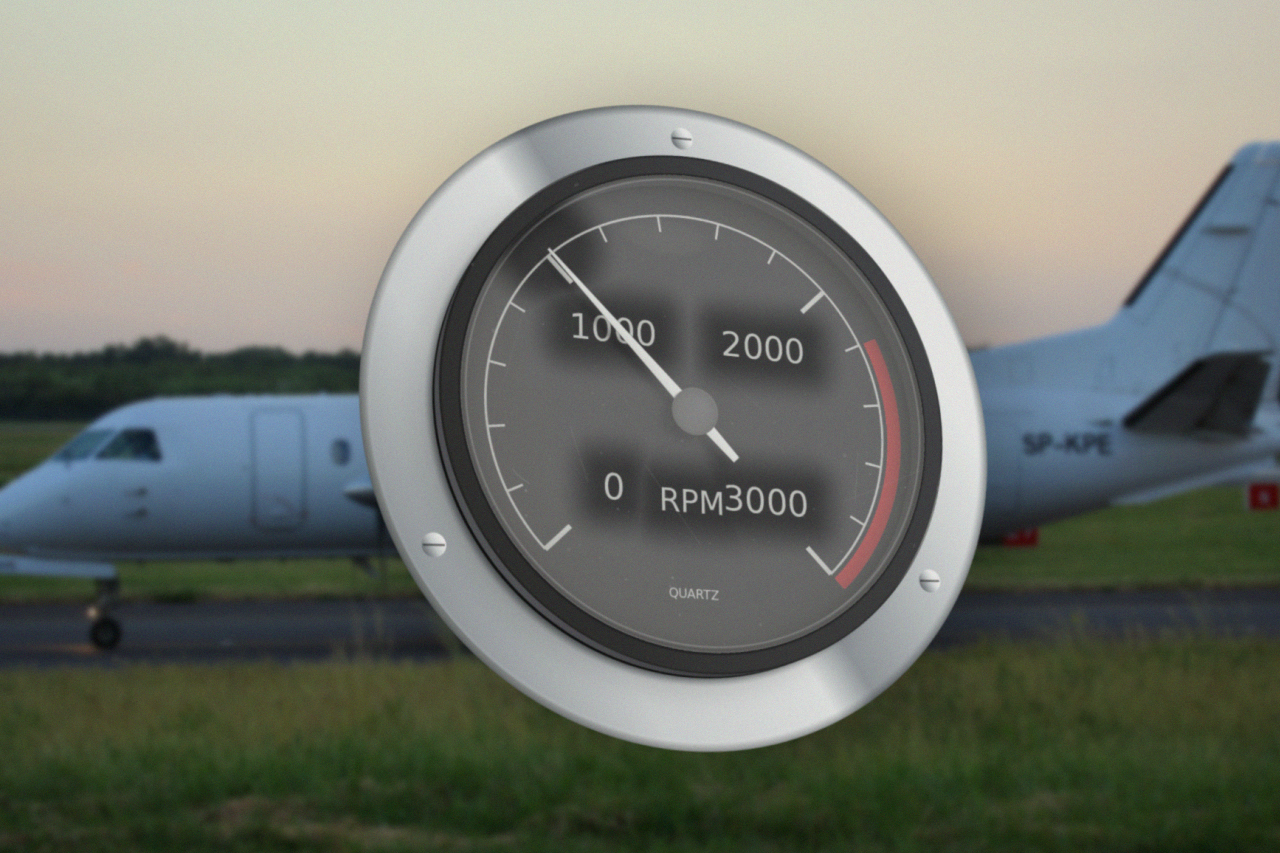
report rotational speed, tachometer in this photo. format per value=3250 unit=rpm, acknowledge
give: value=1000 unit=rpm
